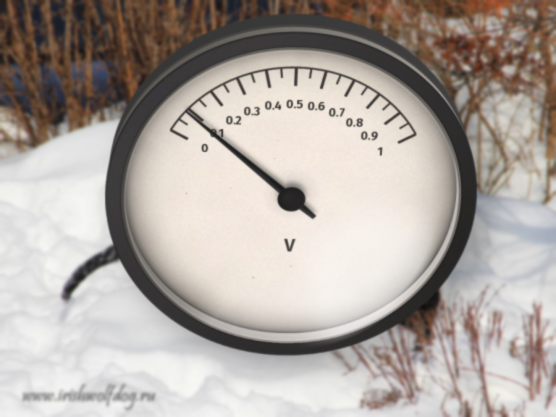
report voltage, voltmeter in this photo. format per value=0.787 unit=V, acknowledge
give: value=0.1 unit=V
